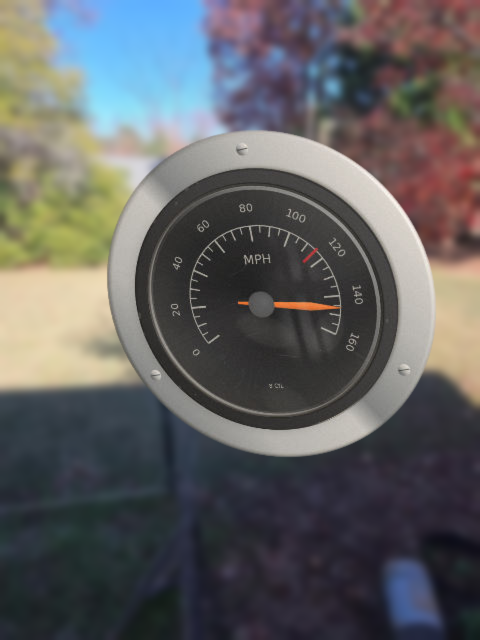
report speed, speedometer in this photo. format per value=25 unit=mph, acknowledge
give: value=145 unit=mph
